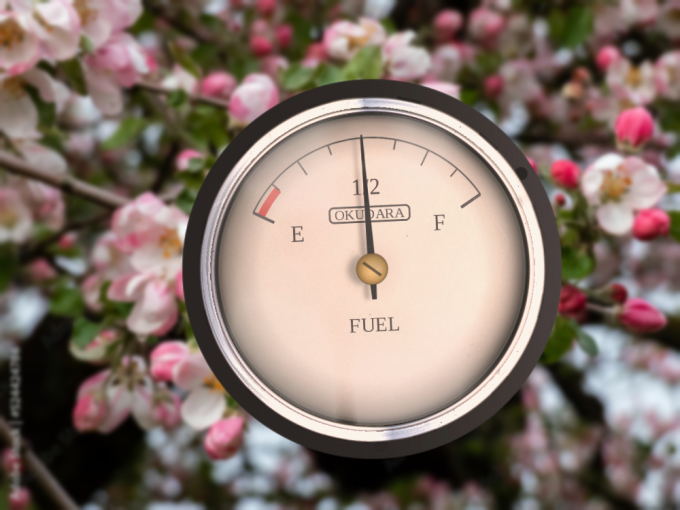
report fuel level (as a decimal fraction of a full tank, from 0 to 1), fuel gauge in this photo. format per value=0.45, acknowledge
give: value=0.5
